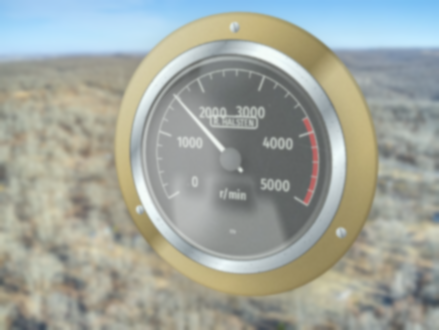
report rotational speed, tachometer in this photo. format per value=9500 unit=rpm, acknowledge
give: value=1600 unit=rpm
